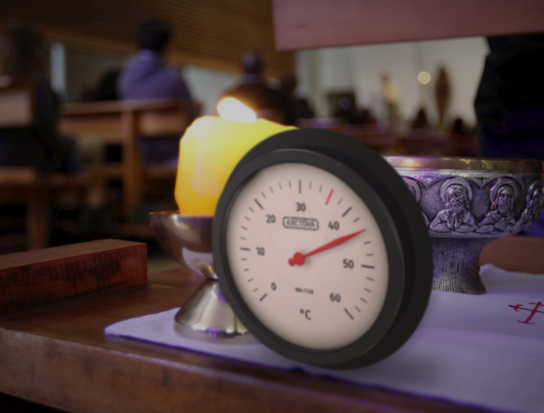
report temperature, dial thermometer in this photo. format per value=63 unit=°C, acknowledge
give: value=44 unit=°C
